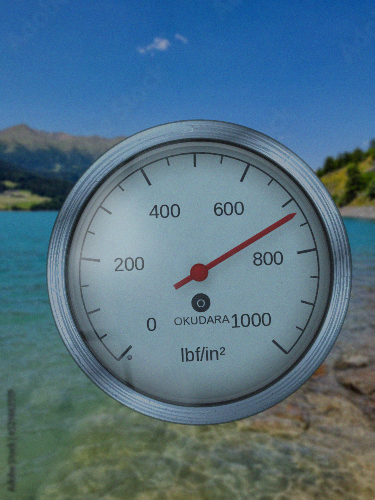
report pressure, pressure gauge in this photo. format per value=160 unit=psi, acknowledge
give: value=725 unit=psi
